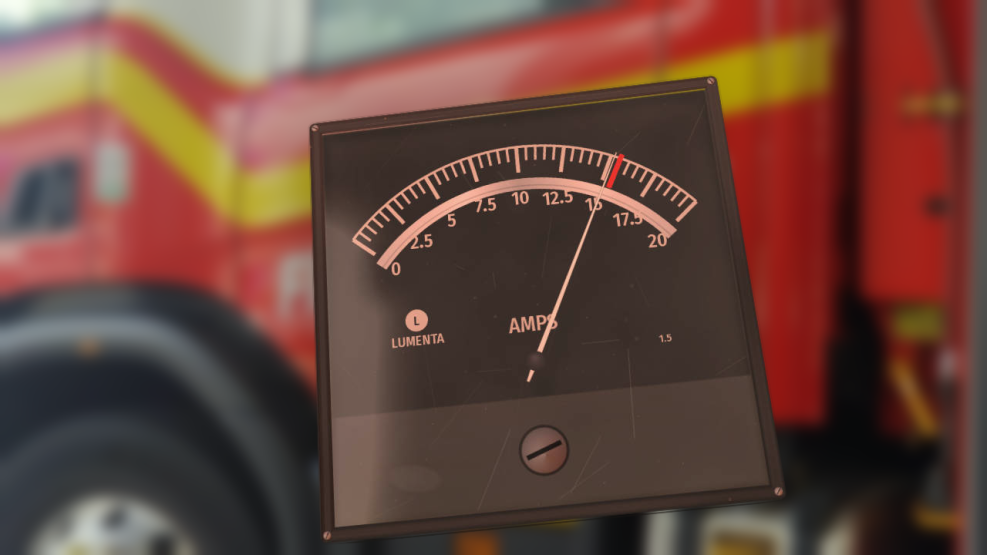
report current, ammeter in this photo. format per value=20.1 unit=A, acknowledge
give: value=15.25 unit=A
